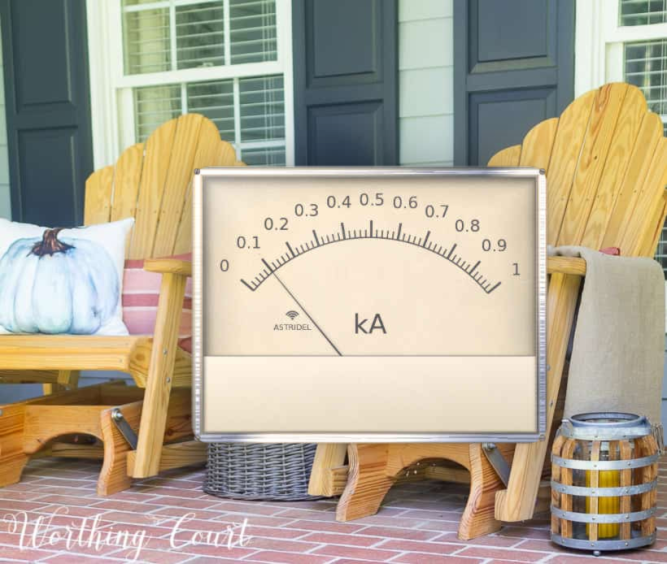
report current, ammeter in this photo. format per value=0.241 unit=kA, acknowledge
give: value=0.1 unit=kA
